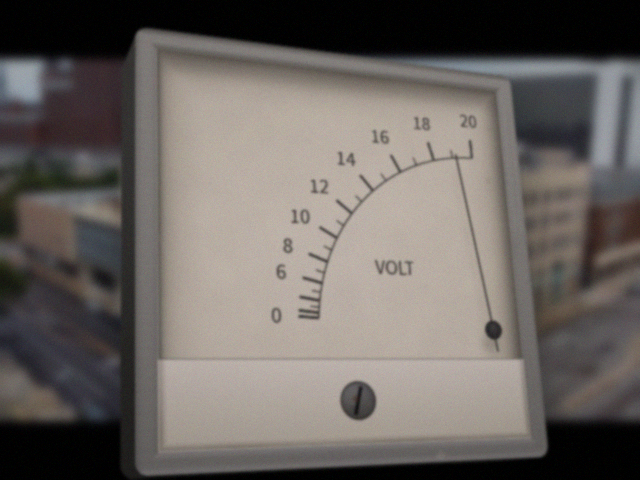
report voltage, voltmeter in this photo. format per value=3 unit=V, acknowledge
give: value=19 unit=V
